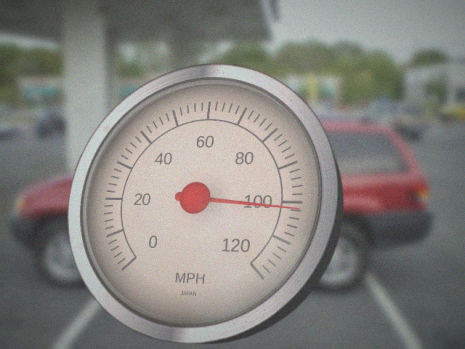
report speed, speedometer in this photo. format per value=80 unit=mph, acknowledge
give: value=102 unit=mph
